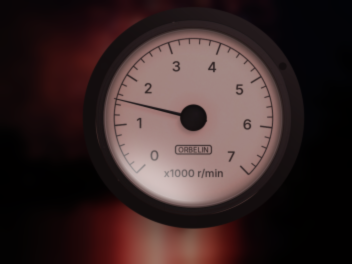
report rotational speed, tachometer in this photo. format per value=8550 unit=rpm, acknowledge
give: value=1500 unit=rpm
